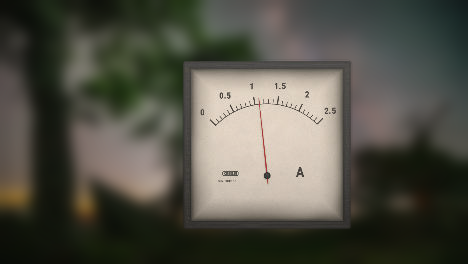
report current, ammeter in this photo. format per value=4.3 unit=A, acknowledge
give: value=1.1 unit=A
